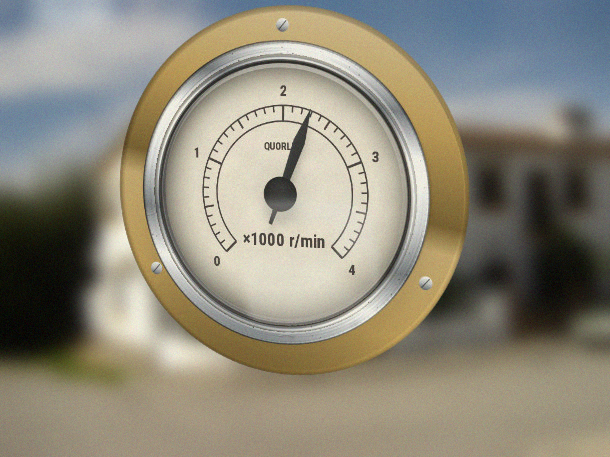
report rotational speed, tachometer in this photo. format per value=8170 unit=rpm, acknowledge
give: value=2300 unit=rpm
